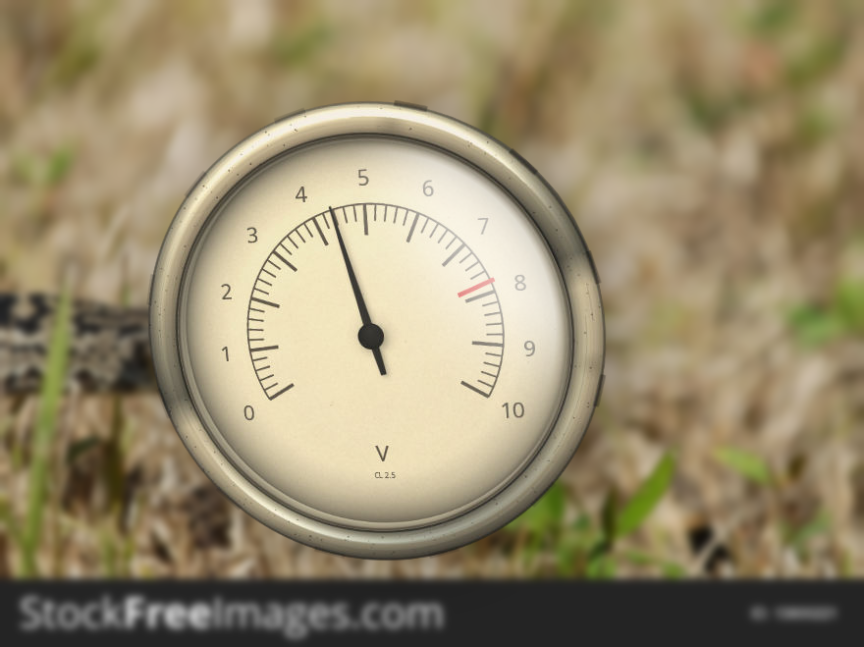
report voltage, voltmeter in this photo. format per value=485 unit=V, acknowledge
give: value=4.4 unit=V
